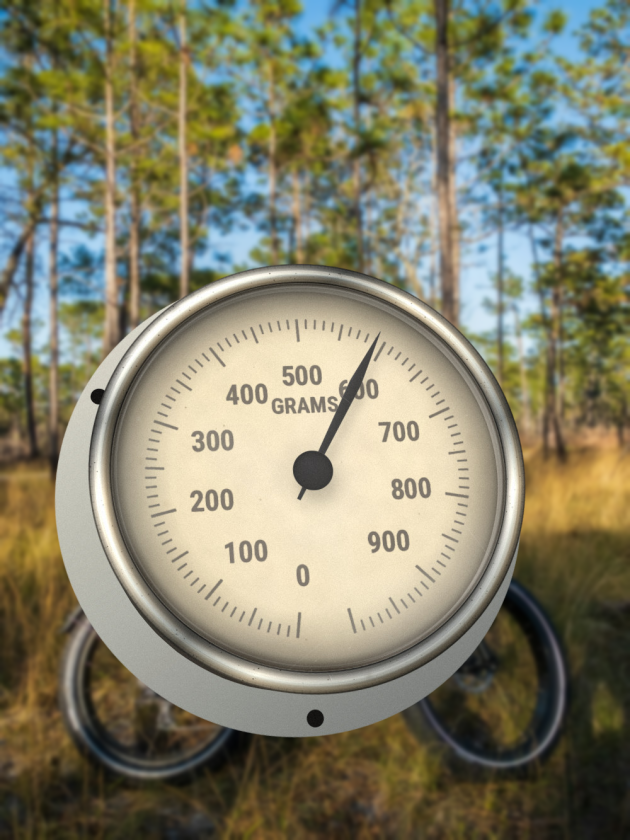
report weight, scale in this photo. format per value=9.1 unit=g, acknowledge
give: value=590 unit=g
